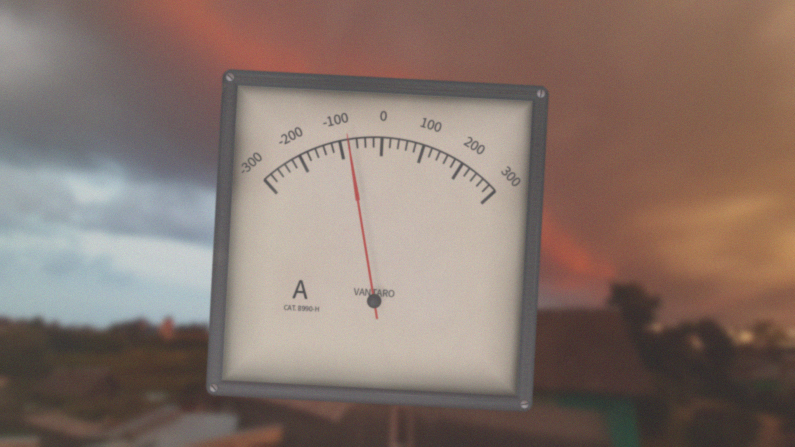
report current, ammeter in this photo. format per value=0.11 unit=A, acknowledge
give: value=-80 unit=A
